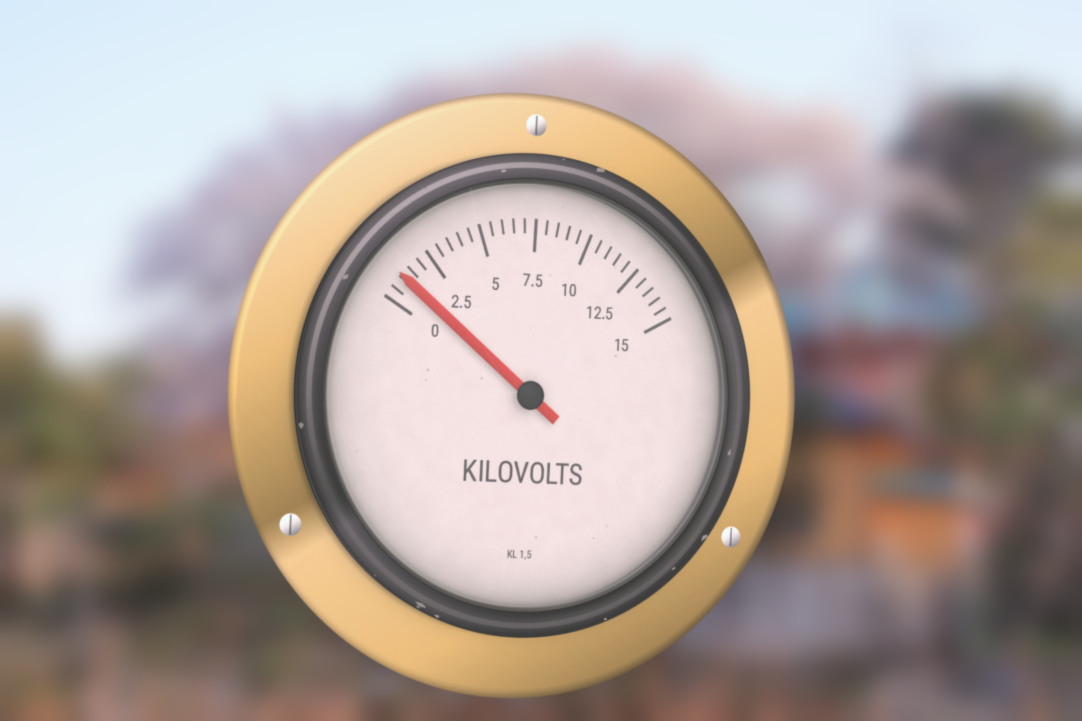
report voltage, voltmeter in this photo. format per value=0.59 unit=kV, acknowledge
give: value=1 unit=kV
